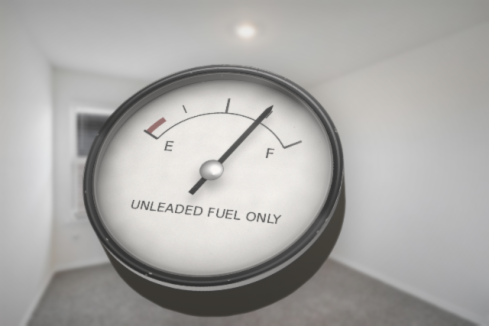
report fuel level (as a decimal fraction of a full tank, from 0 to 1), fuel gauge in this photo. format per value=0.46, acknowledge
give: value=0.75
